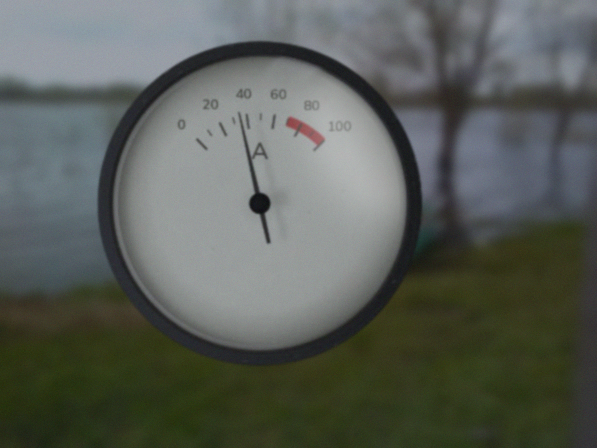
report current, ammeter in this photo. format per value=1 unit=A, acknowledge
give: value=35 unit=A
